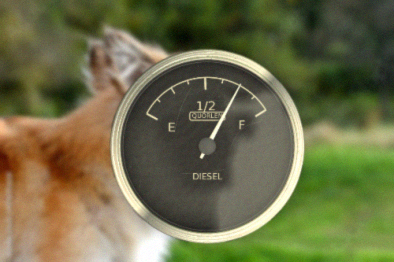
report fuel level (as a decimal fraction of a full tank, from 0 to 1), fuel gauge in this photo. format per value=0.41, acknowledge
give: value=0.75
